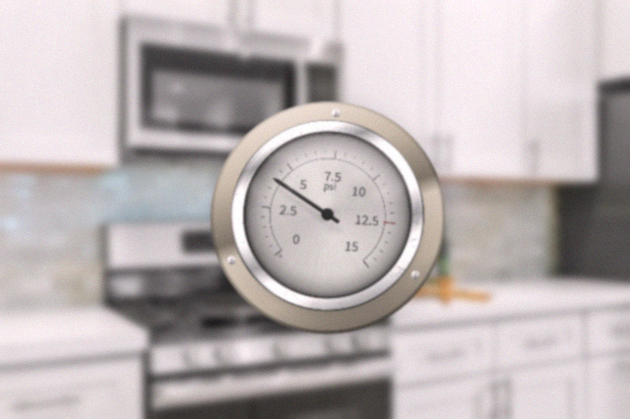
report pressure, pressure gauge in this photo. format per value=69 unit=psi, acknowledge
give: value=4 unit=psi
